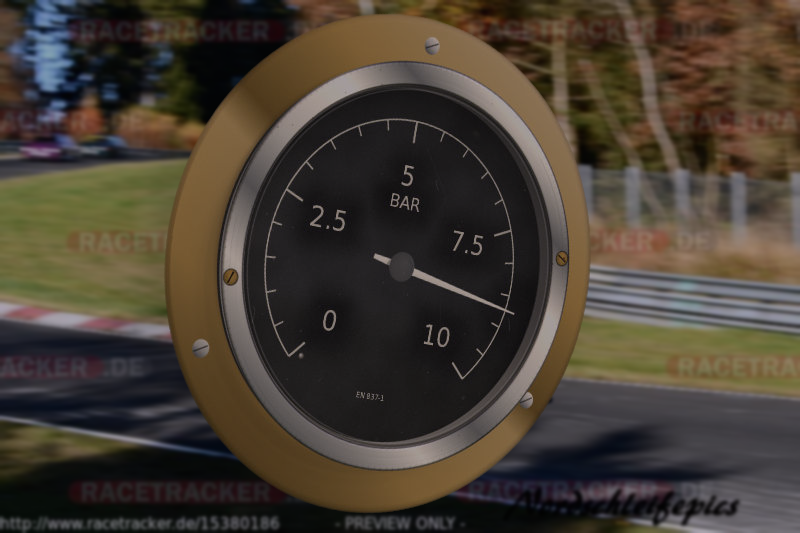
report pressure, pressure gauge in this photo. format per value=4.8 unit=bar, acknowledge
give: value=8.75 unit=bar
